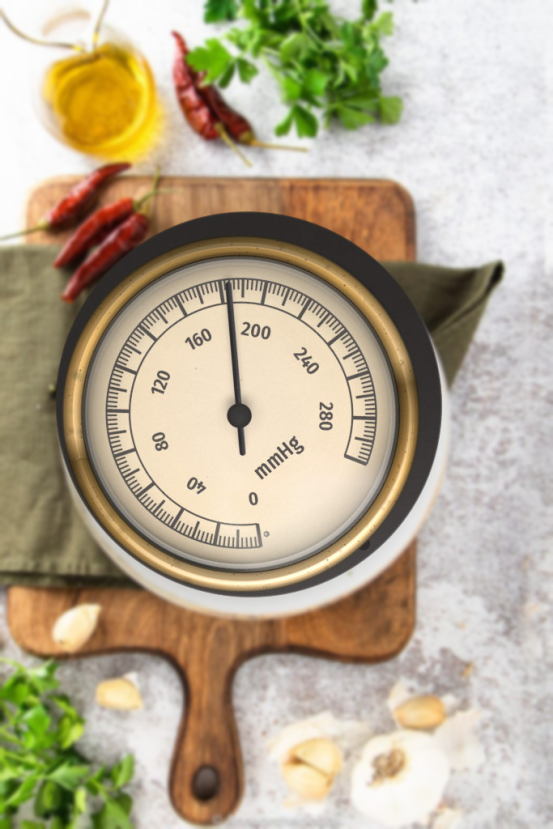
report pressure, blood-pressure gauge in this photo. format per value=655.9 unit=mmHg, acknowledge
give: value=184 unit=mmHg
